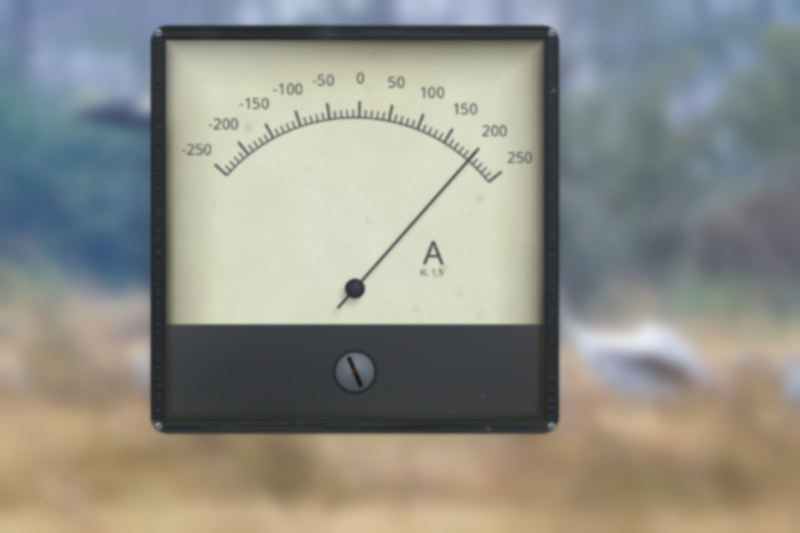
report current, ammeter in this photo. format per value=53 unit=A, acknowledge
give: value=200 unit=A
